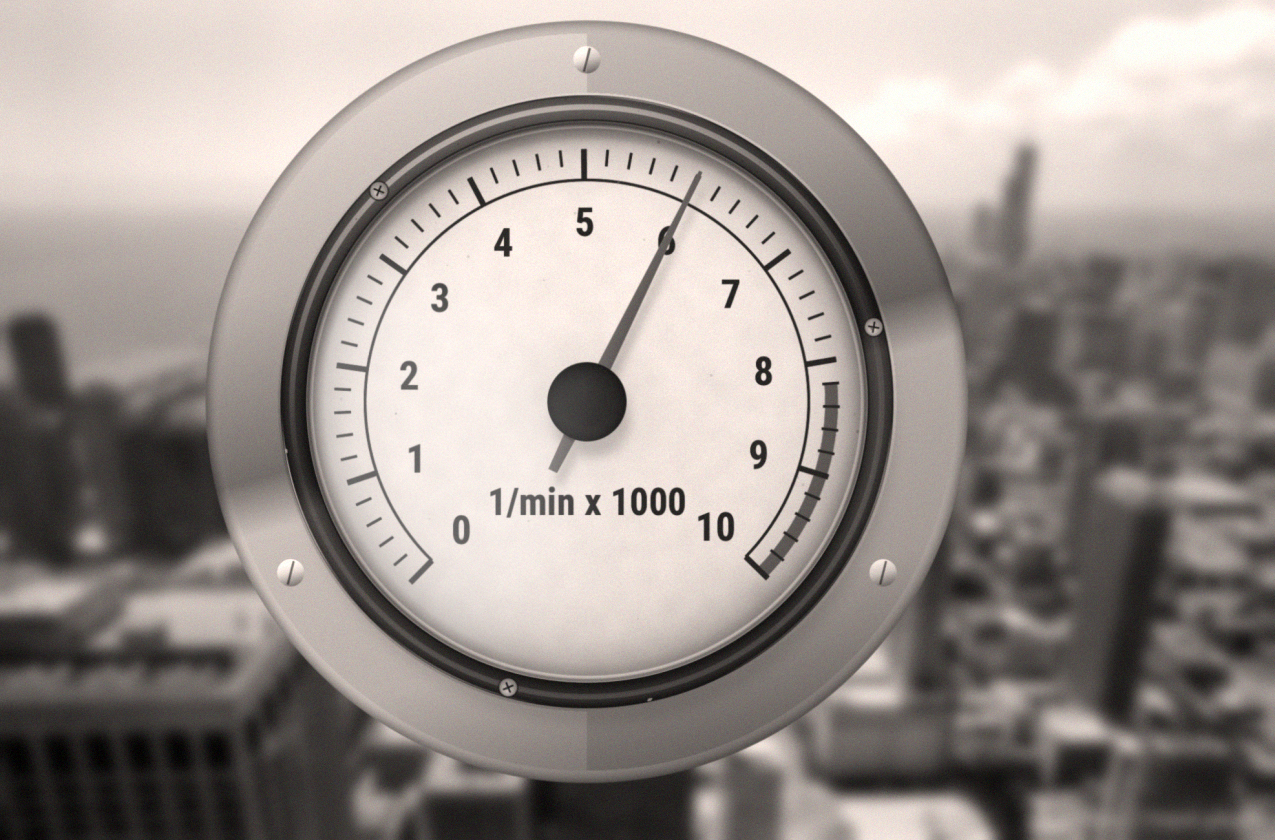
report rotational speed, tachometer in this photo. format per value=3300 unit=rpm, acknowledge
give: value=6000 unit=rpm
